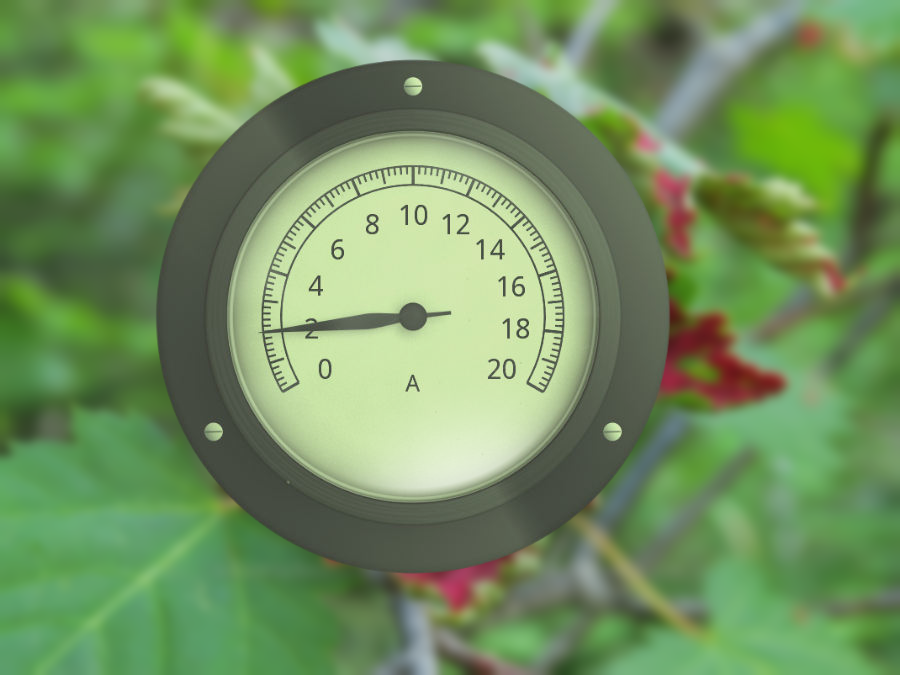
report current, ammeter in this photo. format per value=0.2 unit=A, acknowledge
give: value=2 unit=A
